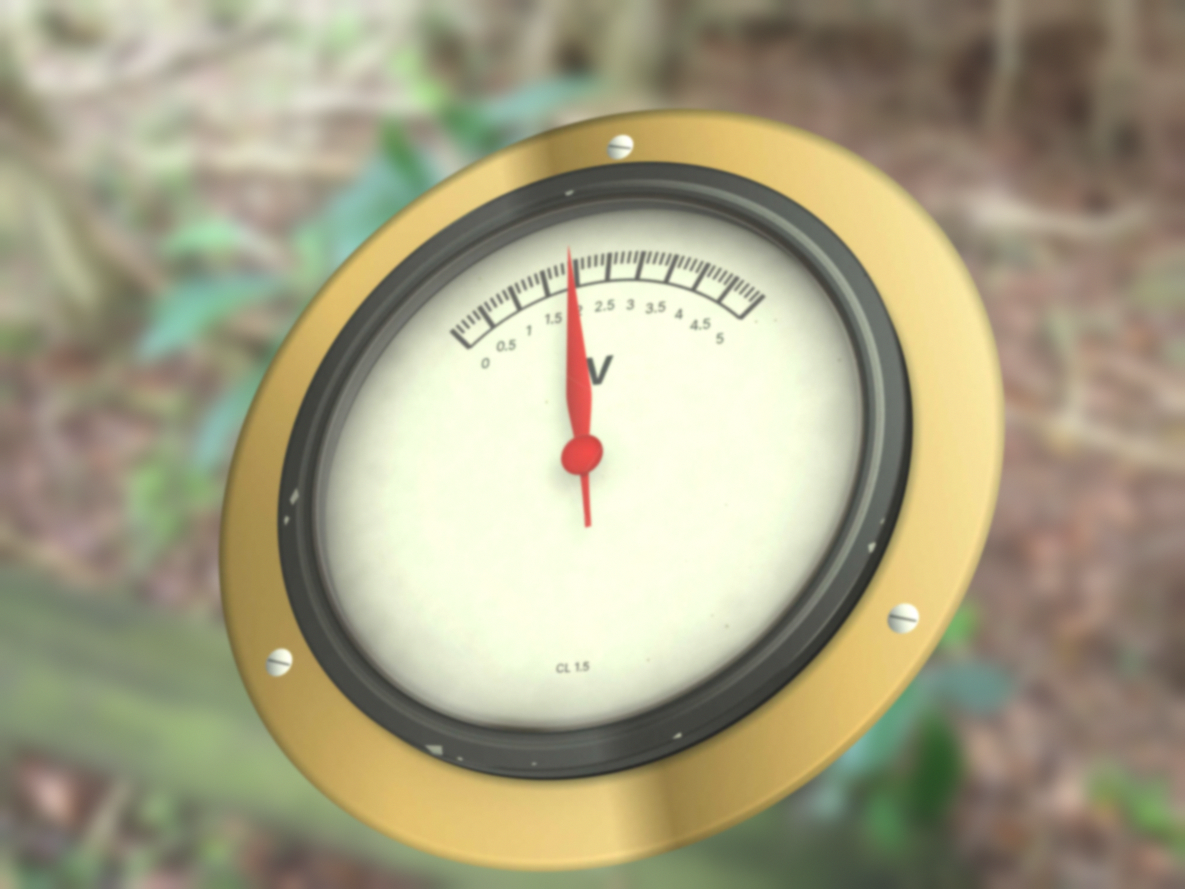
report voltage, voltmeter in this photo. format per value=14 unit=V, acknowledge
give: value=2 unit=V
